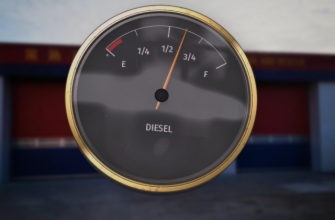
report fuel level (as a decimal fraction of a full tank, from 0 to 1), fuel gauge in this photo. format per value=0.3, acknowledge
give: value=0.625
